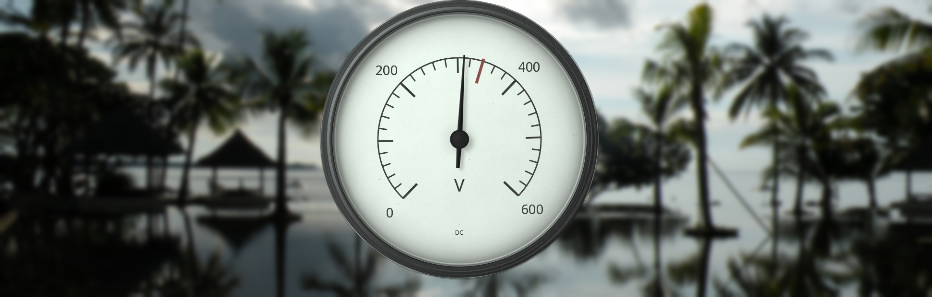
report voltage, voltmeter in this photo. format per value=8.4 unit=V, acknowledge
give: value=310 unit=V
